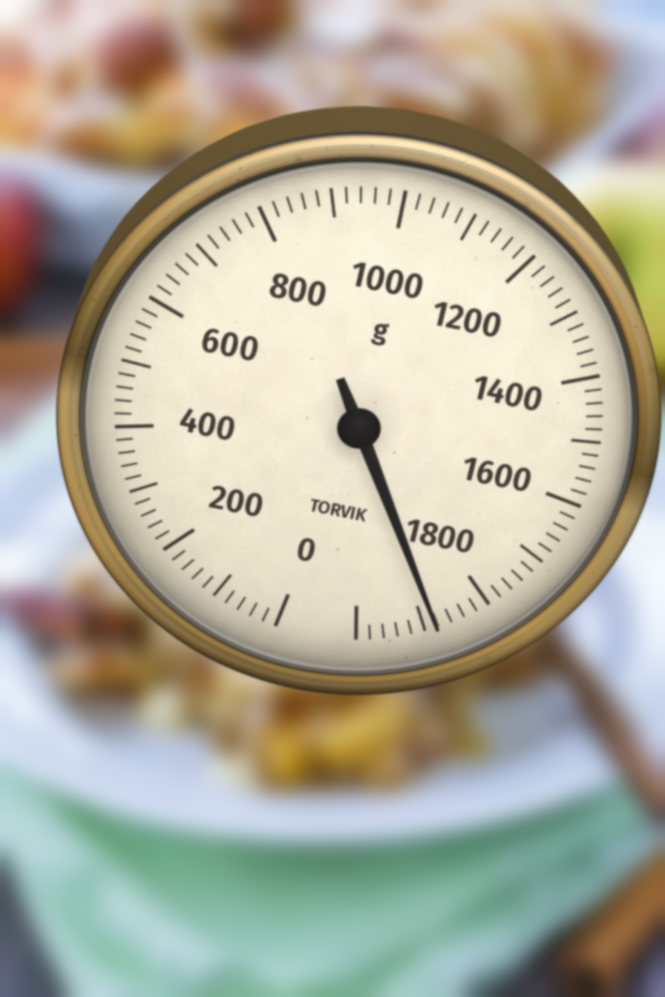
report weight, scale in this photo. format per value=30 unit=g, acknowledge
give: value=1880 unit=g
